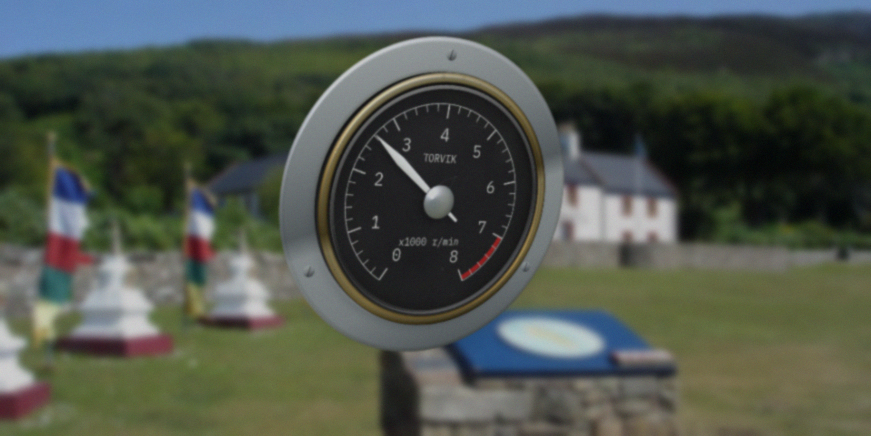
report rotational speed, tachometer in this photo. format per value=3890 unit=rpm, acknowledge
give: value=2600 unit=rpm
